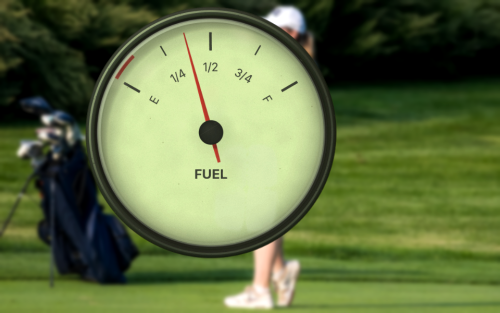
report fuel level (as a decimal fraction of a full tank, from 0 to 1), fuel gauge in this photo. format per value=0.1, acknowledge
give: value=0.375
